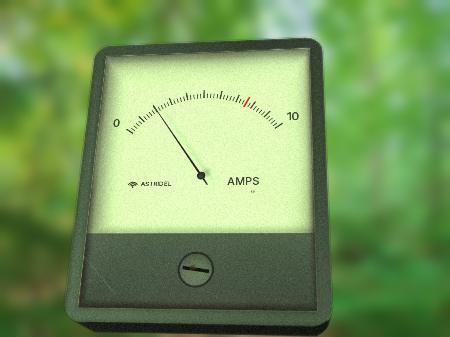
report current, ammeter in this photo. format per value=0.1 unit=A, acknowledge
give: value=2 unit=A
